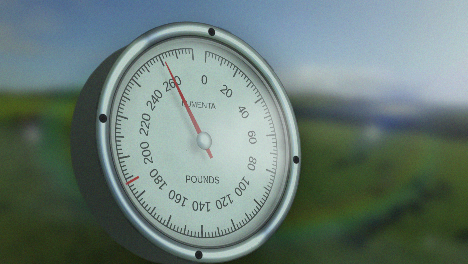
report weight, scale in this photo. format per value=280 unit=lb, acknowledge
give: value=260 unit=lb
